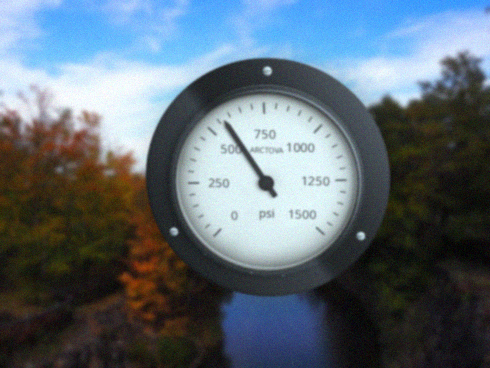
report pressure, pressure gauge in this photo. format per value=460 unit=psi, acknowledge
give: value=575 unit=psi
